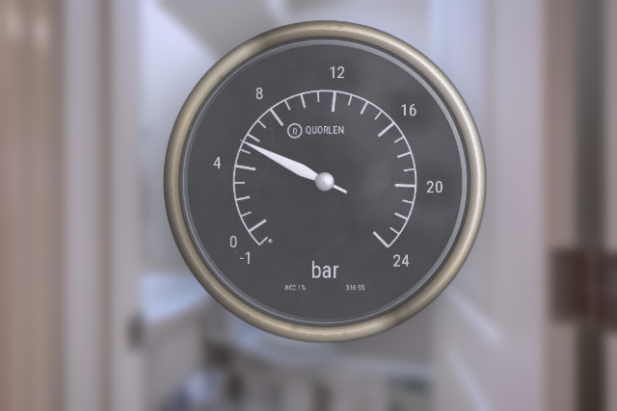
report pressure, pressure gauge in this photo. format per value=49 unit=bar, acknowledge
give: value=5.5 unit=bar
